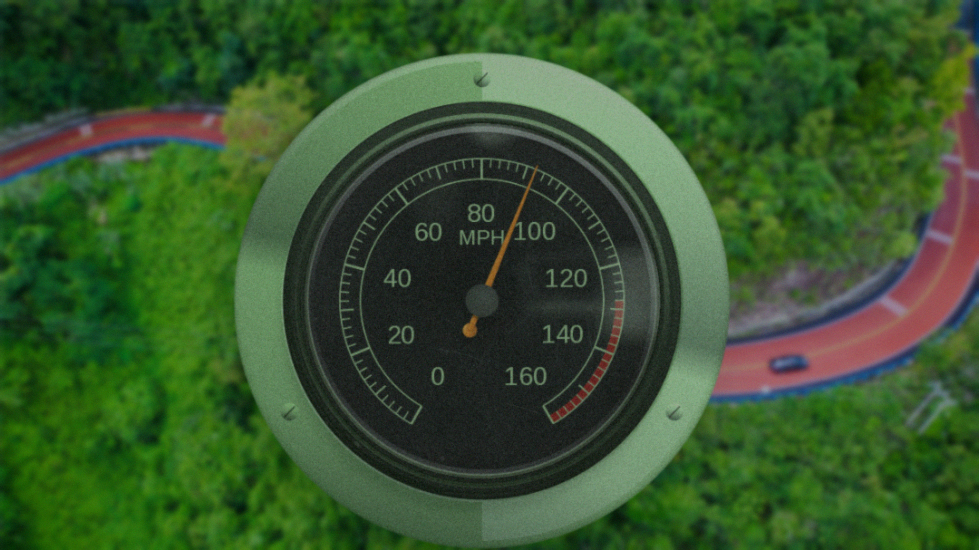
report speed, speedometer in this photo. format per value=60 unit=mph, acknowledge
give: value=92 unit=mph
